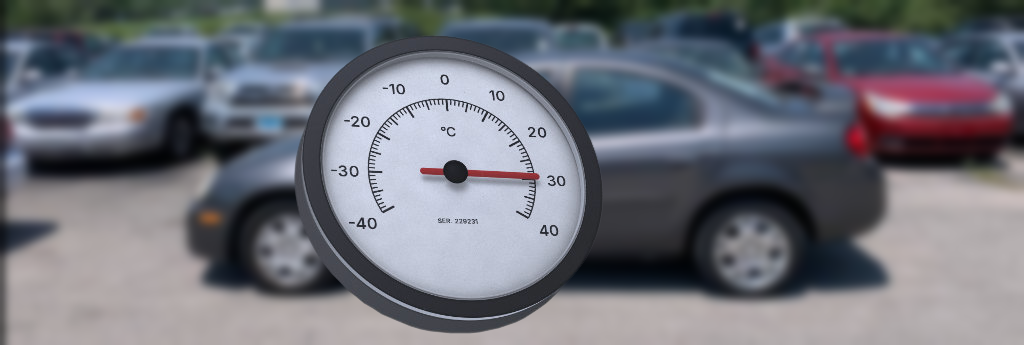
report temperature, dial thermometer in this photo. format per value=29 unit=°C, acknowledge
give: value=30 unit=°C
